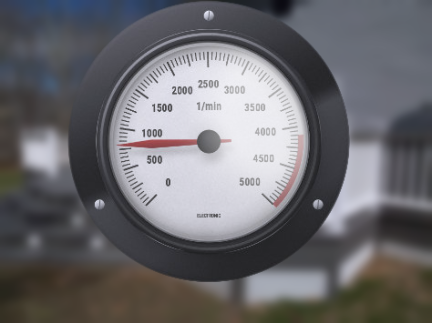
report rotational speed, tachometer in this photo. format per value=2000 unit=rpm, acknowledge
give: value=800 unit=rpm
